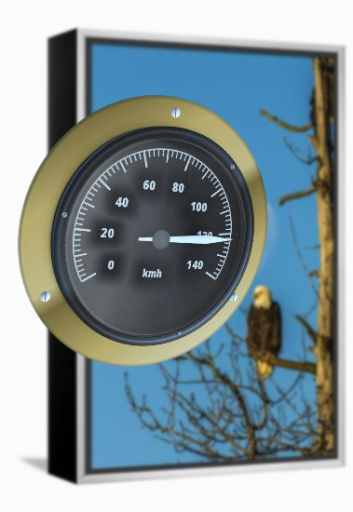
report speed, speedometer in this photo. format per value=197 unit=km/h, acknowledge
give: value=122 unit=km/h
